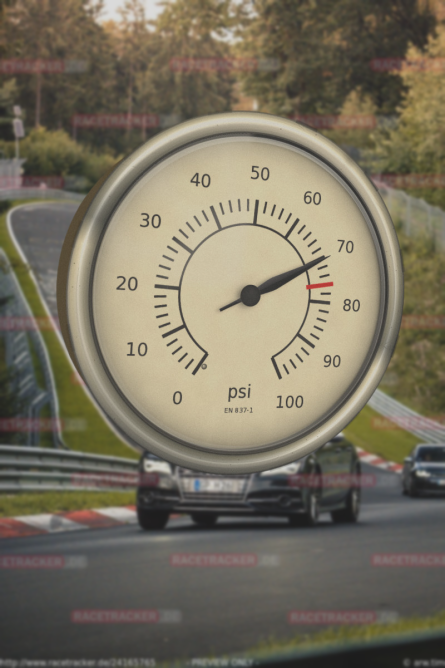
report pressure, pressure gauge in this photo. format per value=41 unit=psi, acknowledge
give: value=70 unit=psi
